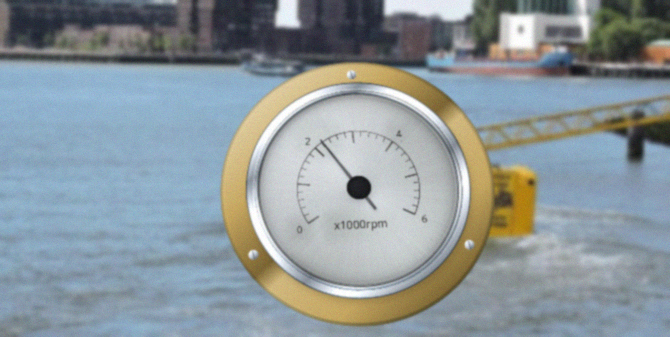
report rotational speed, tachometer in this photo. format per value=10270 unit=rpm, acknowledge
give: value=2200 unit=rpm
